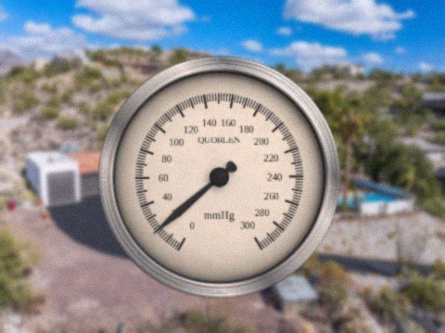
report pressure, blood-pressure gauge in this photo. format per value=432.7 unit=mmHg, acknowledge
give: value=20 unit=mmHg
